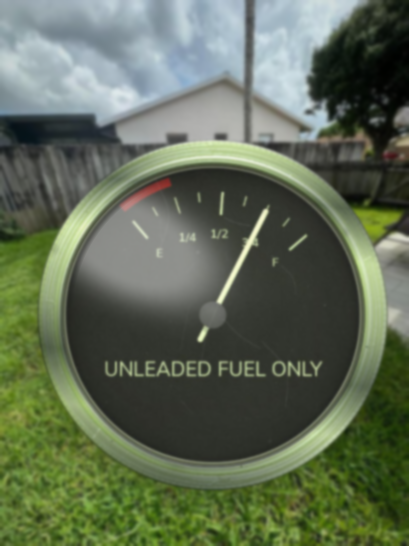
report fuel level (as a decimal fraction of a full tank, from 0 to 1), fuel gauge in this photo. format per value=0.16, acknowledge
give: value=0.75
